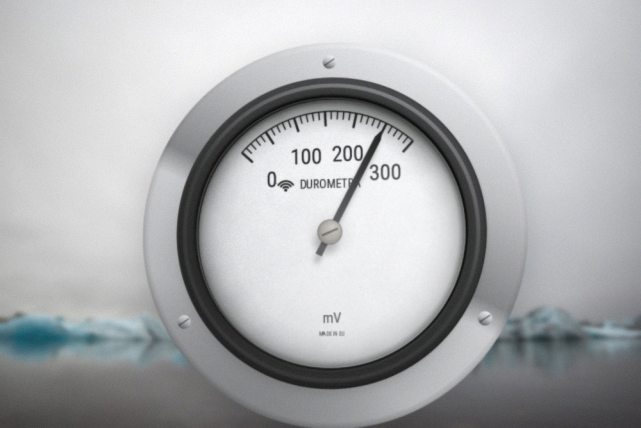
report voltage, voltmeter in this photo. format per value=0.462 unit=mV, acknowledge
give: value=250 unit=mV
